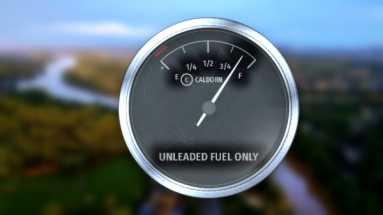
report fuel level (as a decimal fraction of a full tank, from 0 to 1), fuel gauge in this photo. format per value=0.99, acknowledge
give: value=0.875
